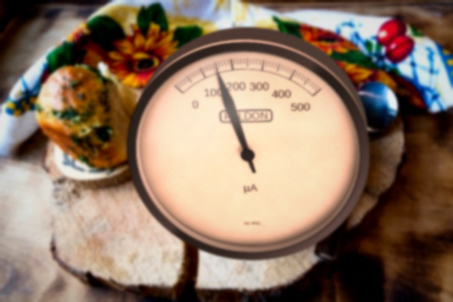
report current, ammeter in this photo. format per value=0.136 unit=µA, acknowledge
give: value=150 unit=µA
